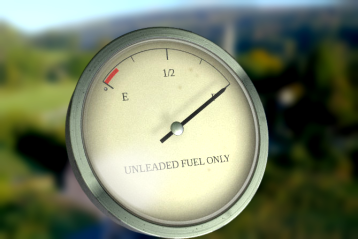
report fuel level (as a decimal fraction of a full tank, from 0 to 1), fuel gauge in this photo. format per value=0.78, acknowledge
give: value=1
